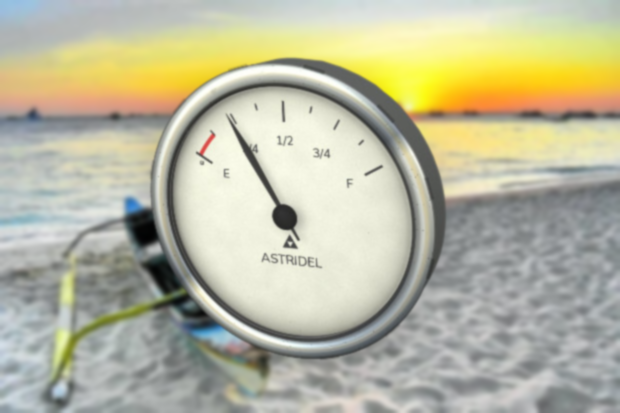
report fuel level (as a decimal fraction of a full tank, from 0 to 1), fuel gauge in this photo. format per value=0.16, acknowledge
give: value=0.25
